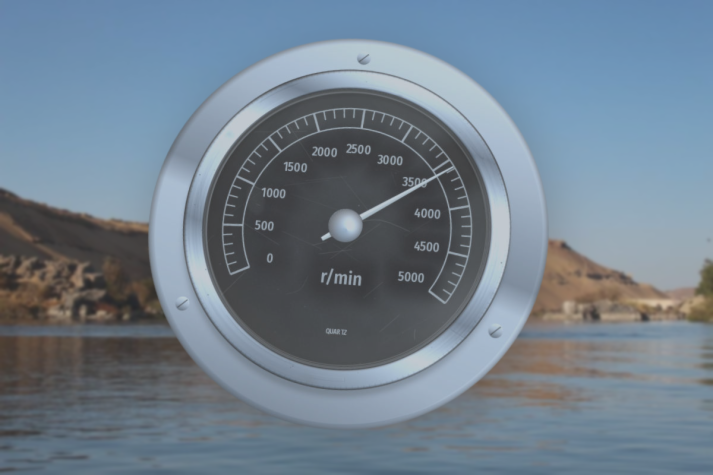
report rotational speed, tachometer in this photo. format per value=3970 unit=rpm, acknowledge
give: value=3600 unit=rpm
